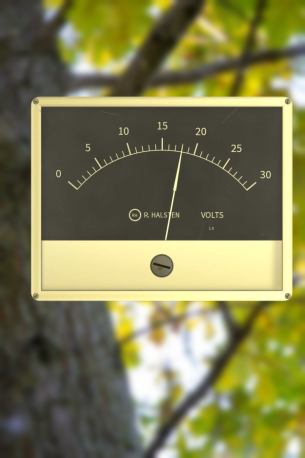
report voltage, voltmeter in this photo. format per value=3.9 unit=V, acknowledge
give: value=18 unit=V
